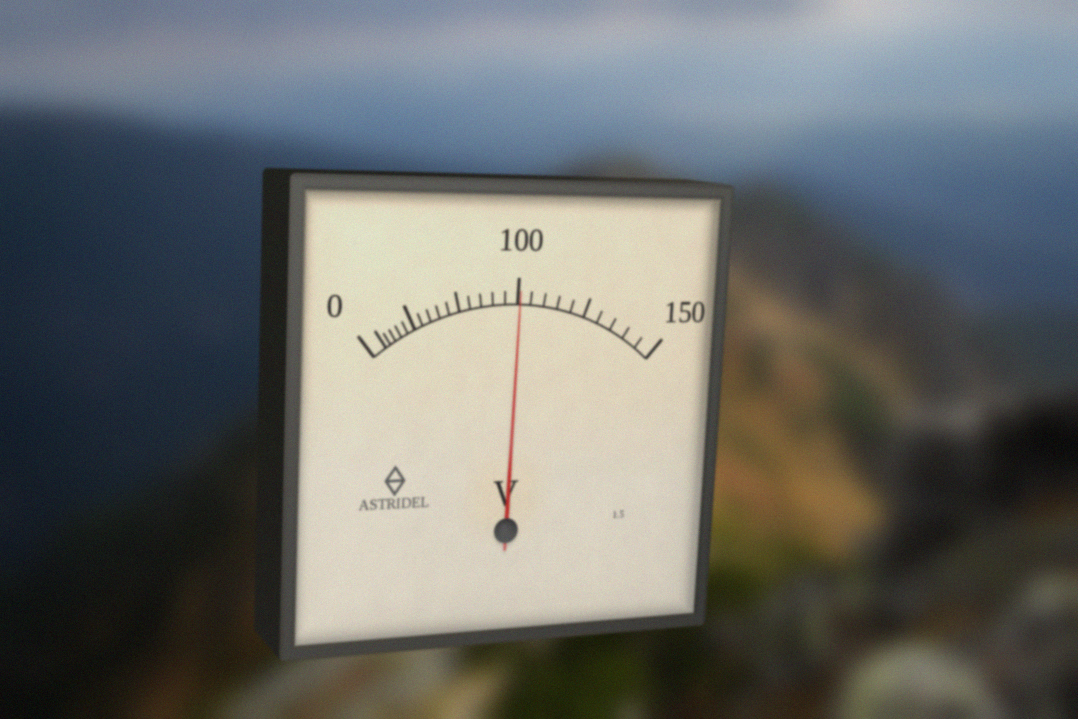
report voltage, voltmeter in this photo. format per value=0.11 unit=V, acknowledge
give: value=100 unit=V
